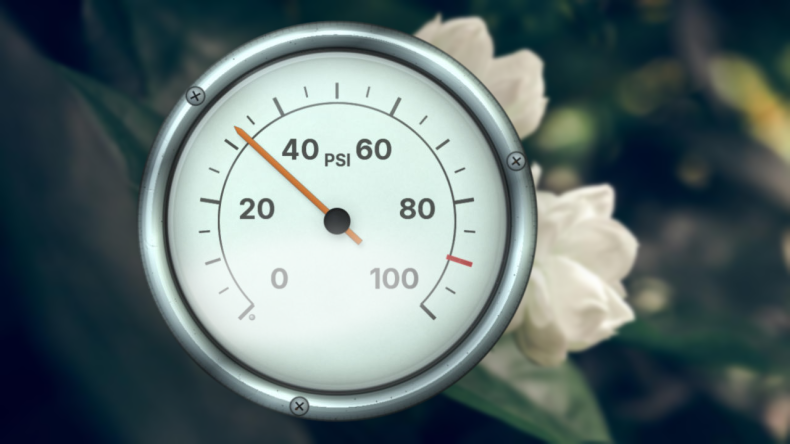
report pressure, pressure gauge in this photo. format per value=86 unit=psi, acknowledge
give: value=32.5 unit=psi
